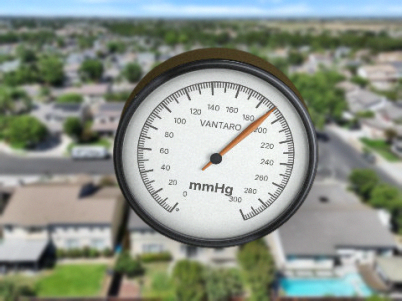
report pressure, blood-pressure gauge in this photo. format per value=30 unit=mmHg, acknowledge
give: value=190 unit=mmHg
